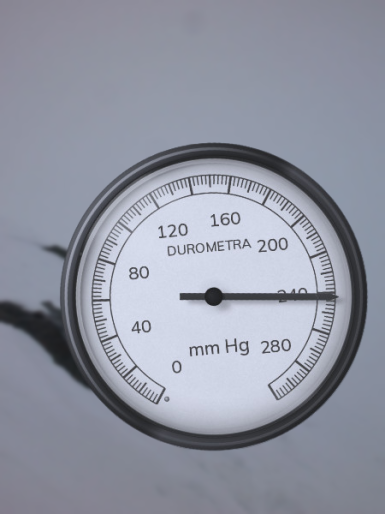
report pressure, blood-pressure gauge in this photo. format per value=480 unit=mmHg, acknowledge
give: value=242 unit=mmHg
